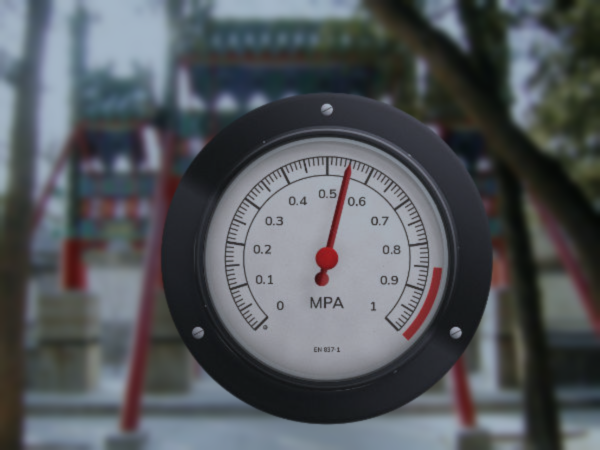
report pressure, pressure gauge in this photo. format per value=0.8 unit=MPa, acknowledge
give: value=0.55 unit=MPa
